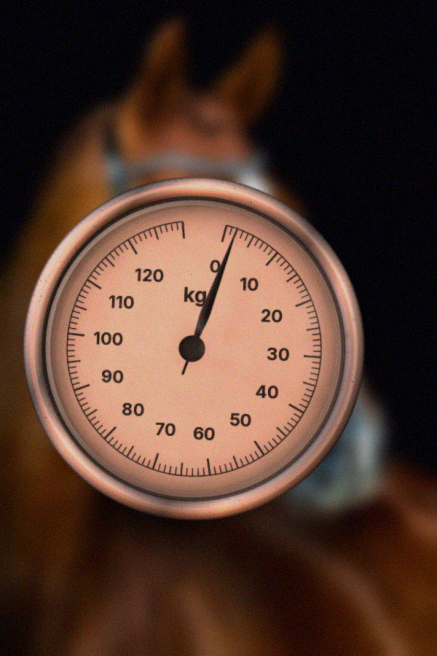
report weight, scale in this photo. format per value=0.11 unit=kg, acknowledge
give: value=2 unit=kg
